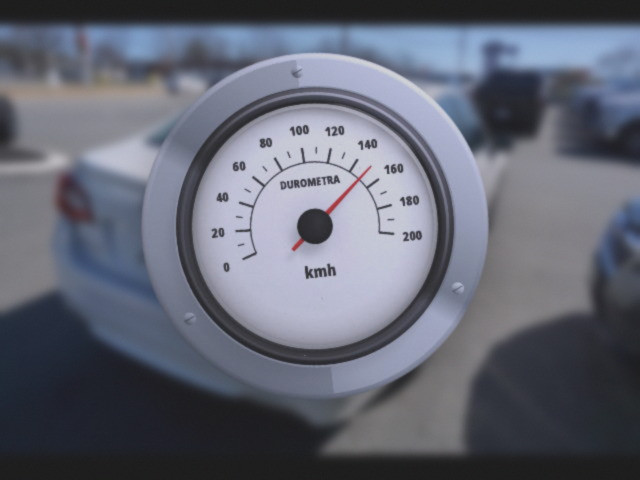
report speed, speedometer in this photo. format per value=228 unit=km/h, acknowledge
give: value=150 unit=km/h
